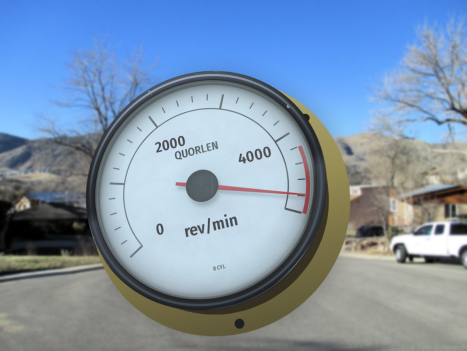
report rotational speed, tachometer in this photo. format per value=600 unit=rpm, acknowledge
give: value=4800 unit=rpm
